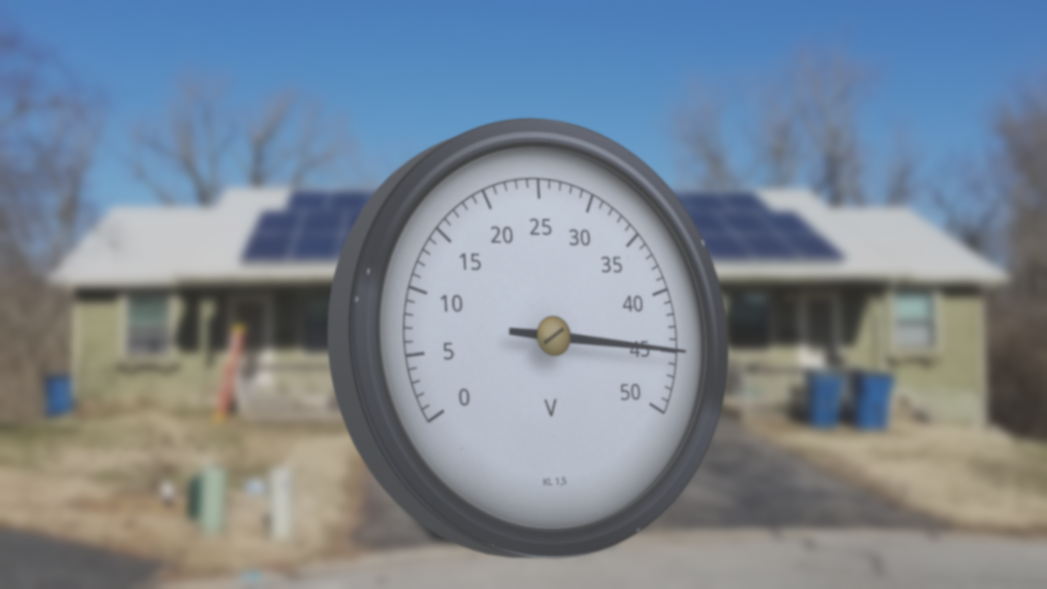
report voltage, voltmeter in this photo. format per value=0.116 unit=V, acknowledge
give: value=45 unit=V
